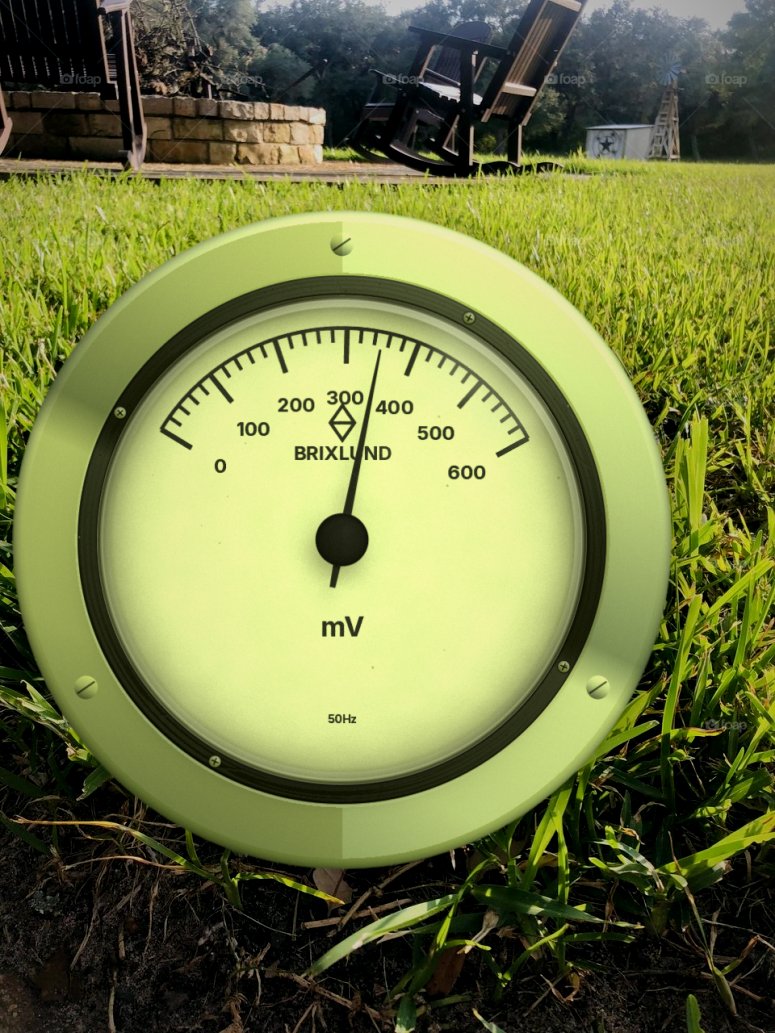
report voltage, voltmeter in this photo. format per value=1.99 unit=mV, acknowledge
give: value=350 unit=mV
